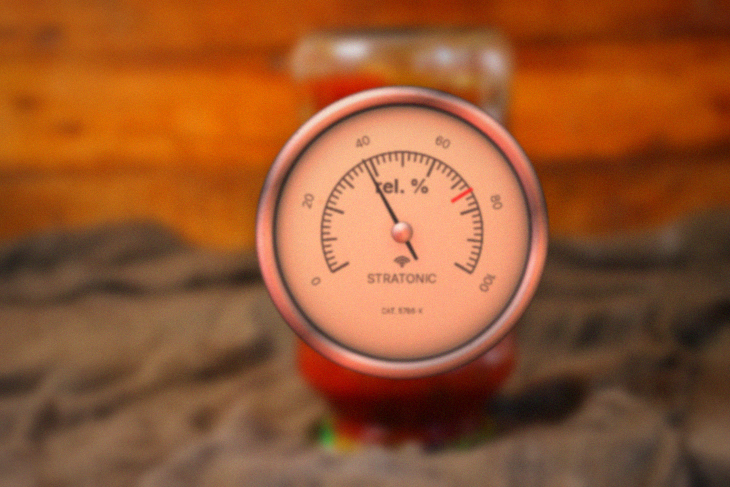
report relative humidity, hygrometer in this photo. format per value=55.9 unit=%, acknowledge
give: value=38 unit=%
